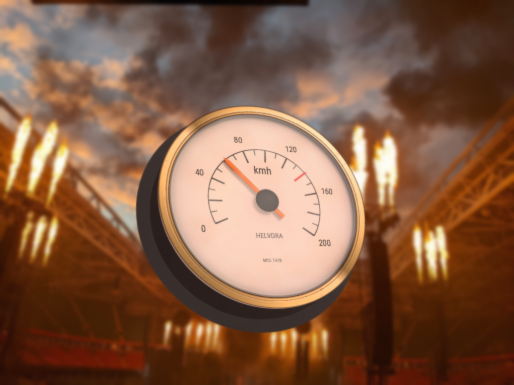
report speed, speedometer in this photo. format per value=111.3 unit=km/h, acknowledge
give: value=60 unit=km/h
